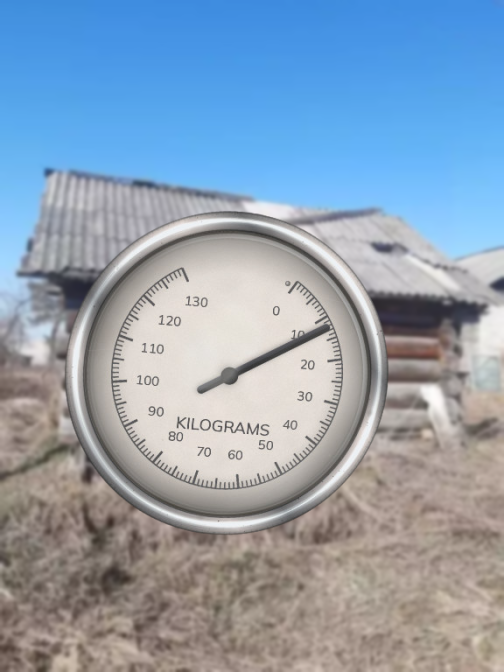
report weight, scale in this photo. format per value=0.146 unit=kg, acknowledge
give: value=12 unit=kg
